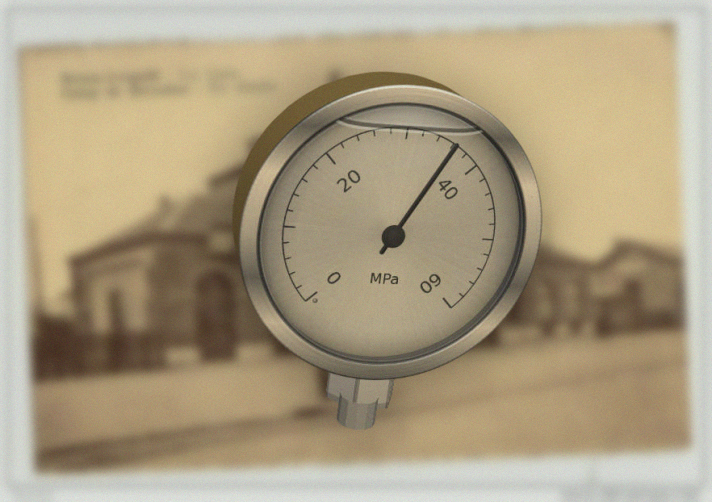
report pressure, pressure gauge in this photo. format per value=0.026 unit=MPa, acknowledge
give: value=36 unit=MPa
